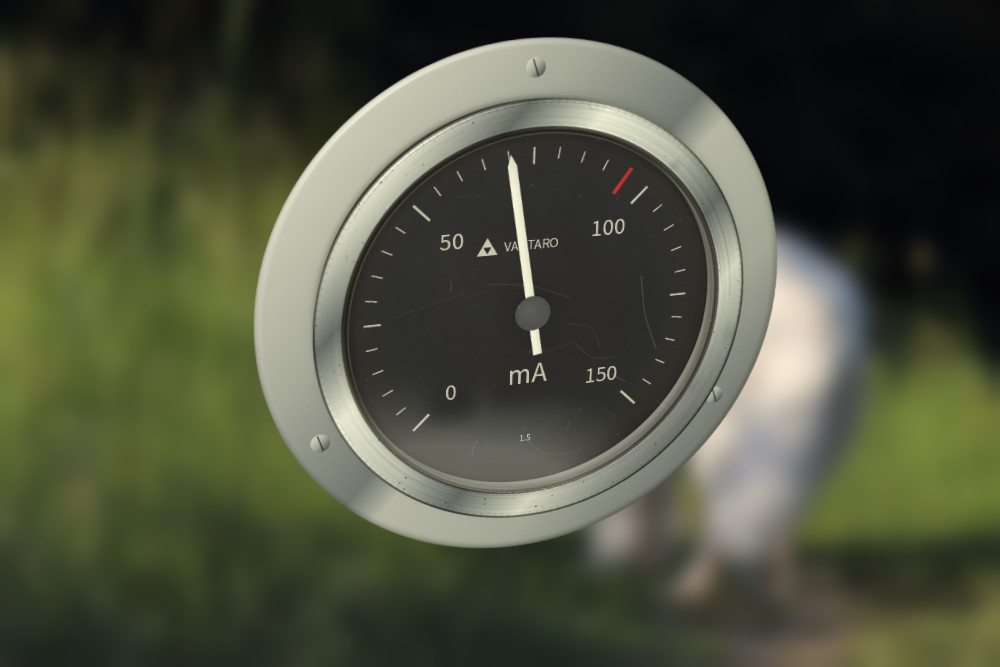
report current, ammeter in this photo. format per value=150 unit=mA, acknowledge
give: value=70 unit=mA
